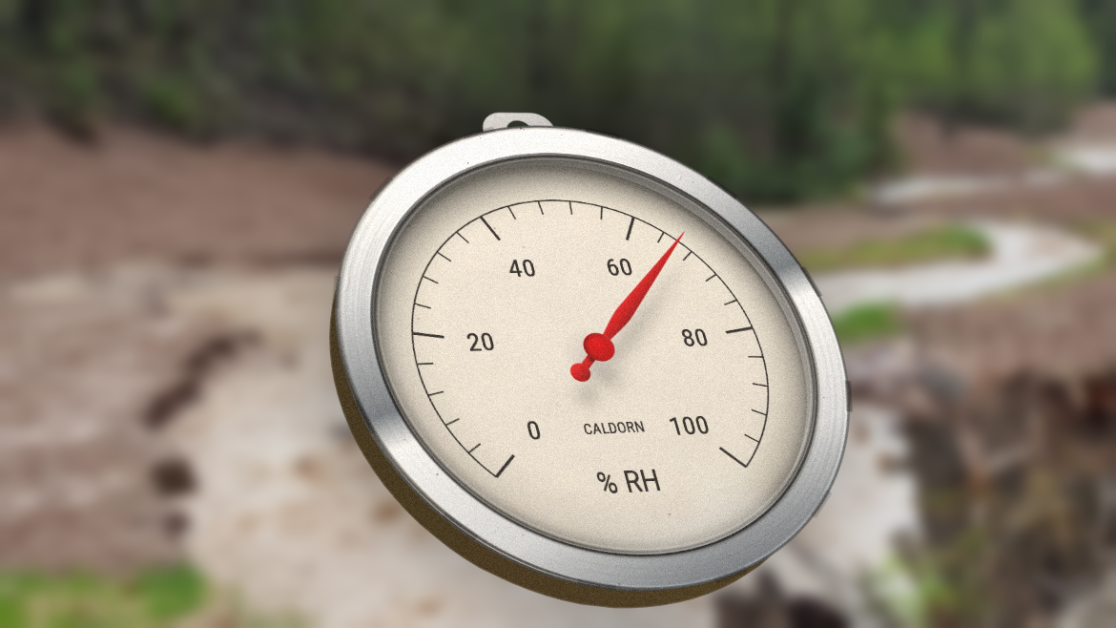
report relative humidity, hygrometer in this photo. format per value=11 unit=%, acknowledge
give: value=66 unit=%
